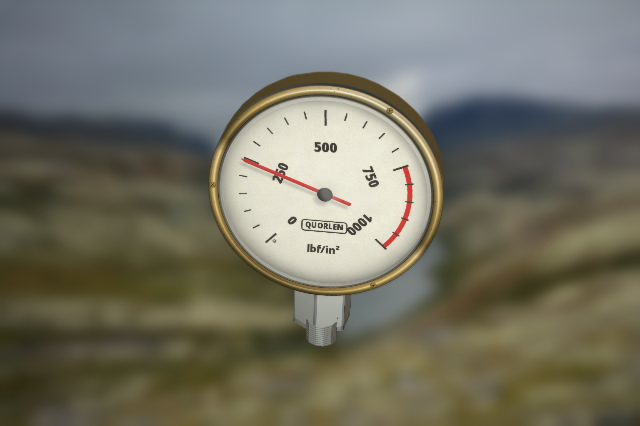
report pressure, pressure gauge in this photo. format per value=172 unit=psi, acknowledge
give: value=250 unit=psi
